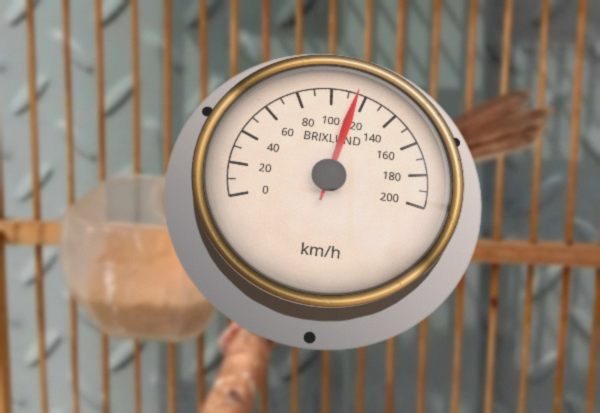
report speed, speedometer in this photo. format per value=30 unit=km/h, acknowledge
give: value=115 unit=km/h
